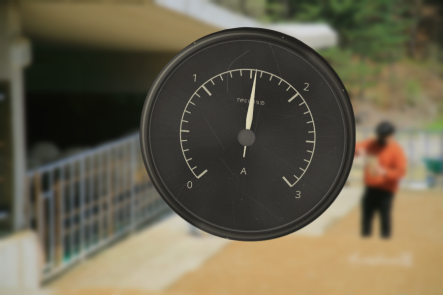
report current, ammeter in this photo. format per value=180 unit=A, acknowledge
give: value=1.55 unit=A
